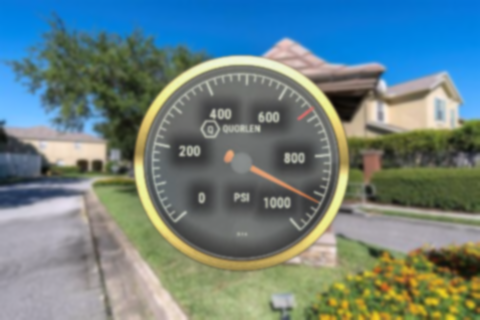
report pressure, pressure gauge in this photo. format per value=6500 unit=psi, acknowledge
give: value=920 unit=psi
